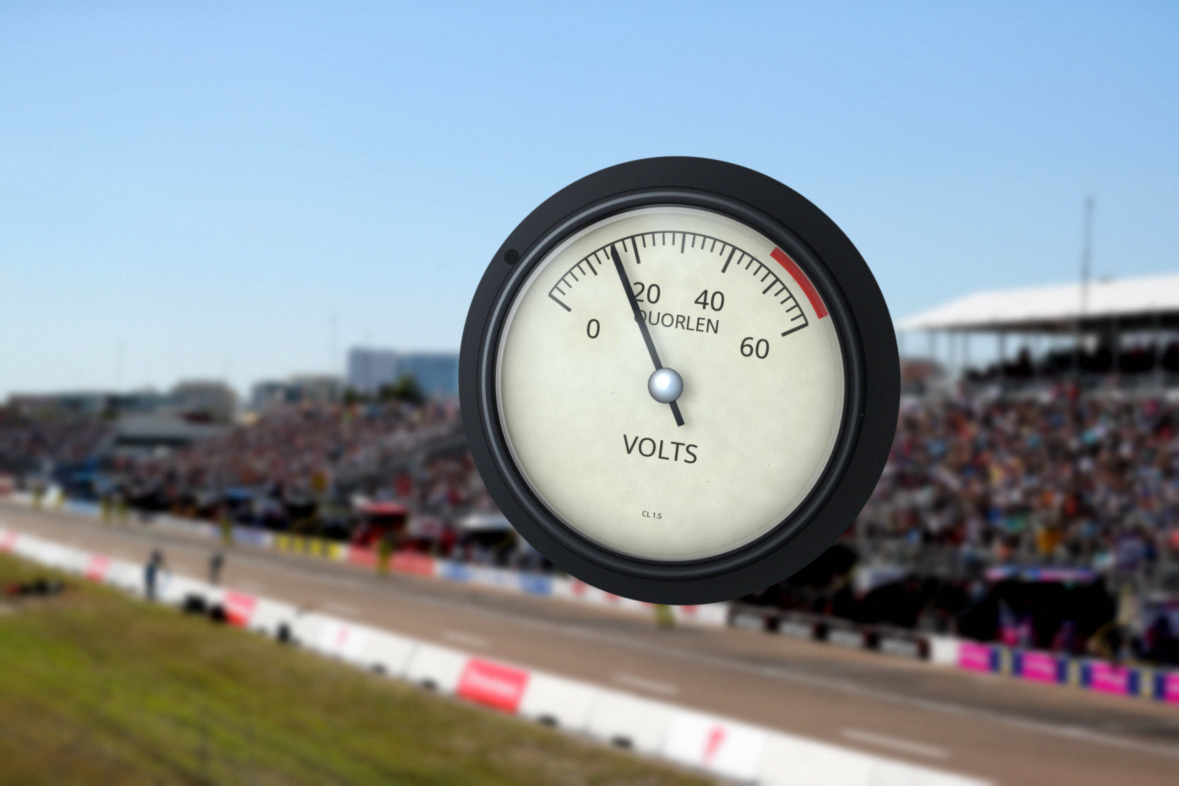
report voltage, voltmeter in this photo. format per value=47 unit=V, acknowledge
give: value=16 unit=V
